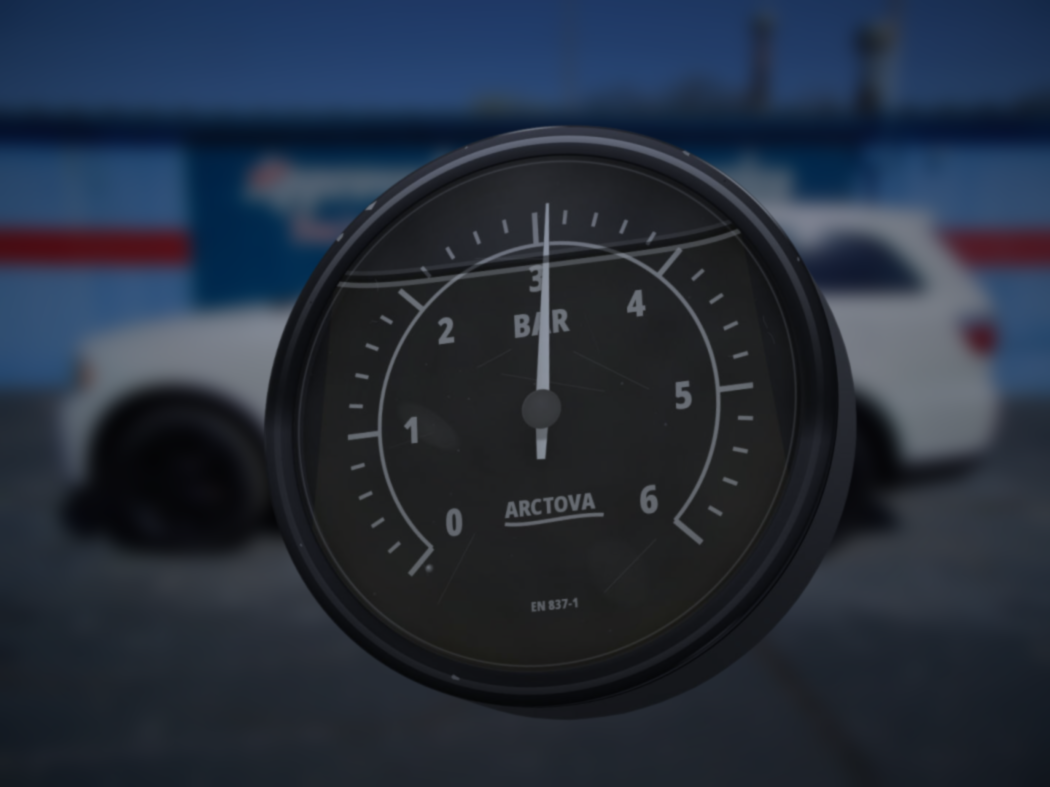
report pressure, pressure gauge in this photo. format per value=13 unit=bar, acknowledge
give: value=3.1 unit=bar
